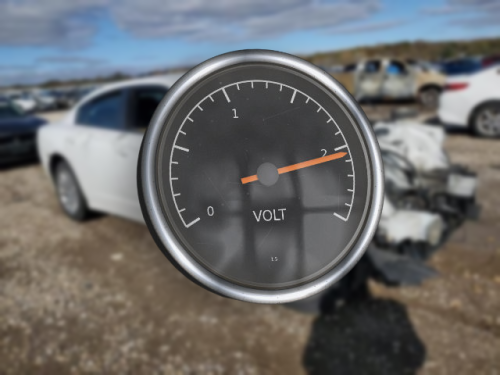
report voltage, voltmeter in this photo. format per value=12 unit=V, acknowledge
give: value=2.05 unit=V
